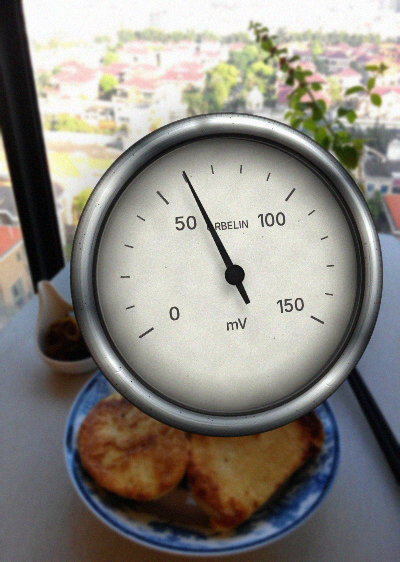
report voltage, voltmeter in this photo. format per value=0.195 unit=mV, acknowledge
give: value=60 unit=mV
